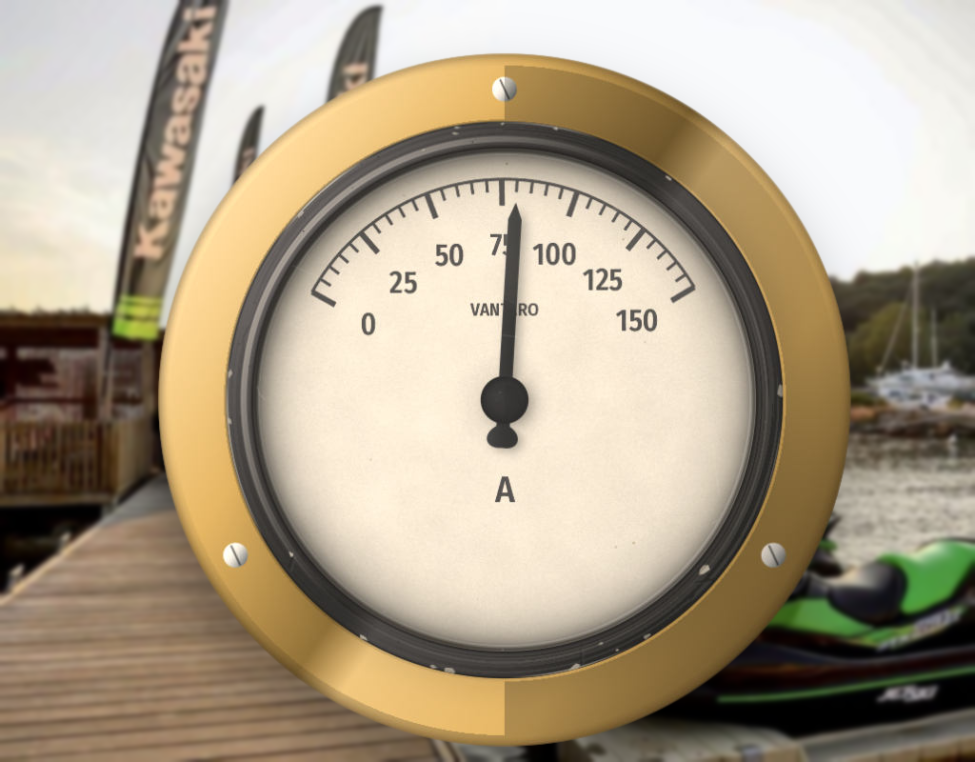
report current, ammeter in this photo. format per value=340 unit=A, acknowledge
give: value=80 unit=A
